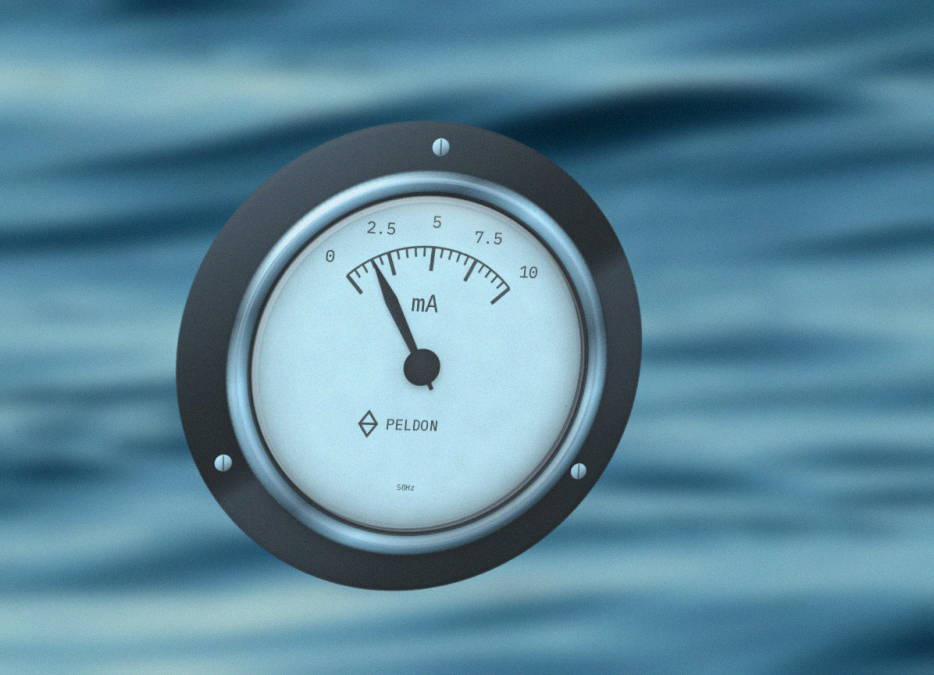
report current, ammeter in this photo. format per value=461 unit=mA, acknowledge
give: value=1.5 unit=mA
